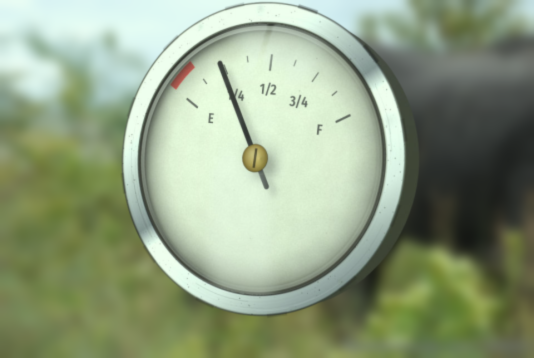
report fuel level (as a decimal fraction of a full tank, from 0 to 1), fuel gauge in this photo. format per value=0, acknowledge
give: value=0.25
